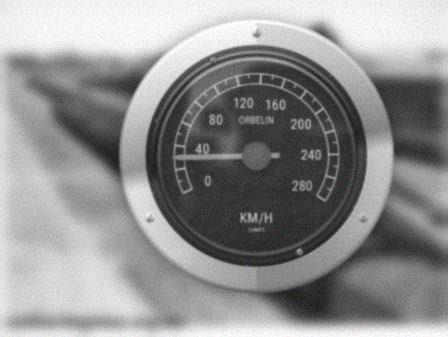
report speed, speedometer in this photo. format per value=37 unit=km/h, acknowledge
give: value=30 unit=km/h
